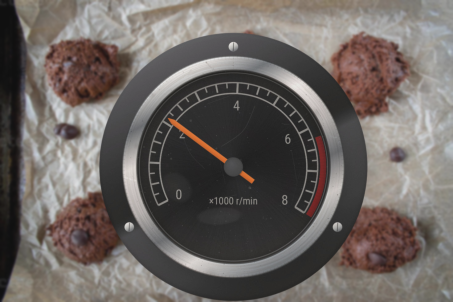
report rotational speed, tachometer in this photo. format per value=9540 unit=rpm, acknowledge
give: value=2125 unit=rpm
